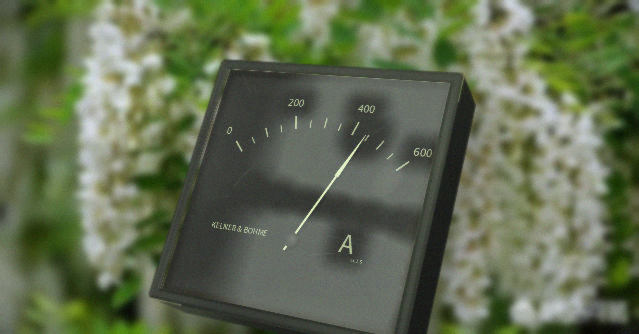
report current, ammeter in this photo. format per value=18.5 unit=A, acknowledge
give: value=450 unit=A
